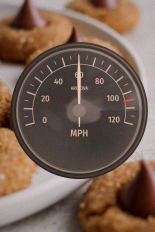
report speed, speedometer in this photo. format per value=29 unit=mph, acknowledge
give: value=60 unit=mph
